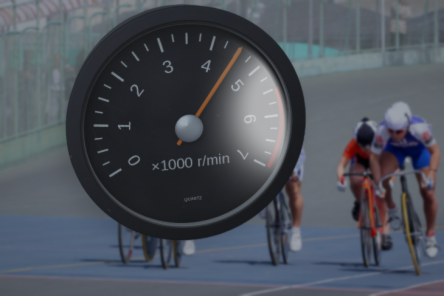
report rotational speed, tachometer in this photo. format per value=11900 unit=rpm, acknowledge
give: value=4500 unit=rpm
